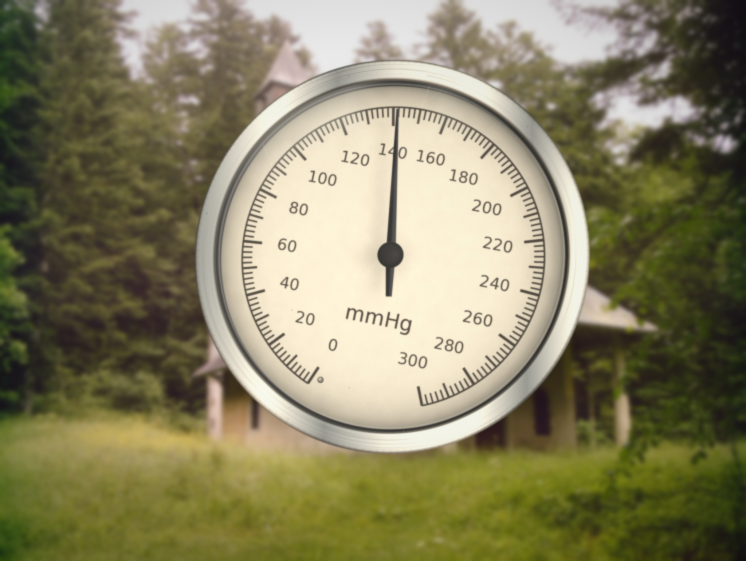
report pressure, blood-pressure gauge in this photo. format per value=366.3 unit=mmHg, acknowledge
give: value=142 unit=mmHg
